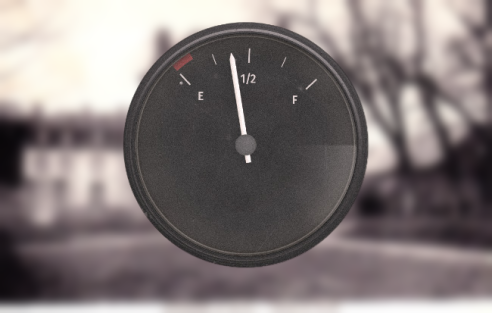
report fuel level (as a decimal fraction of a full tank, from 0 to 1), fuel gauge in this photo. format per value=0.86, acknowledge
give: value=0.375
